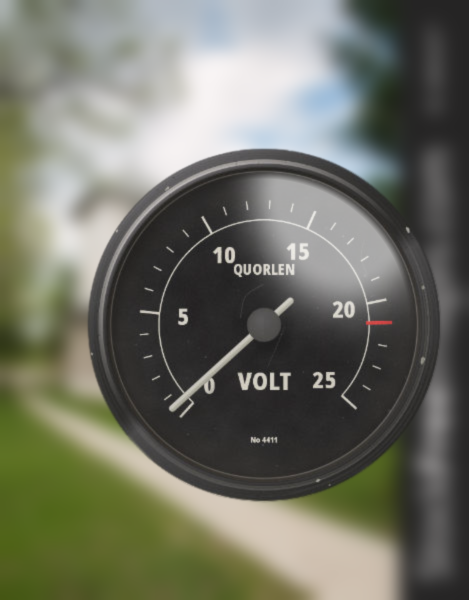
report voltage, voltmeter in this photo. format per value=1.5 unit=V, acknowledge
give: value=0.5 unit=V
